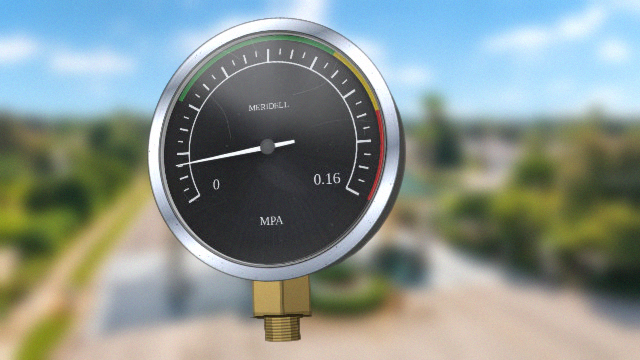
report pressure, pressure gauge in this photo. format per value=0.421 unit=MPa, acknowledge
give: value=0.015 unit=MPa
